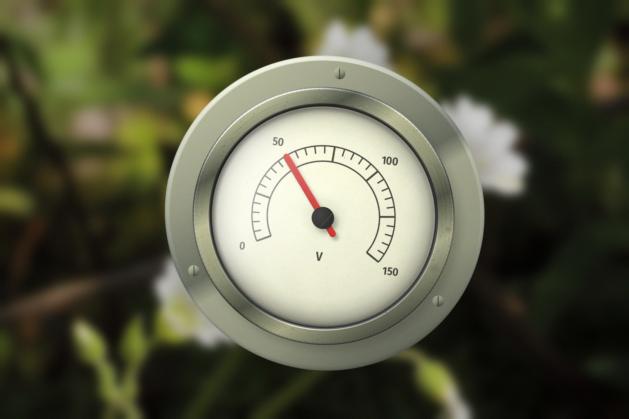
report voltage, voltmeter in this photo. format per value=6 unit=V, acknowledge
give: value=50 unit=V
